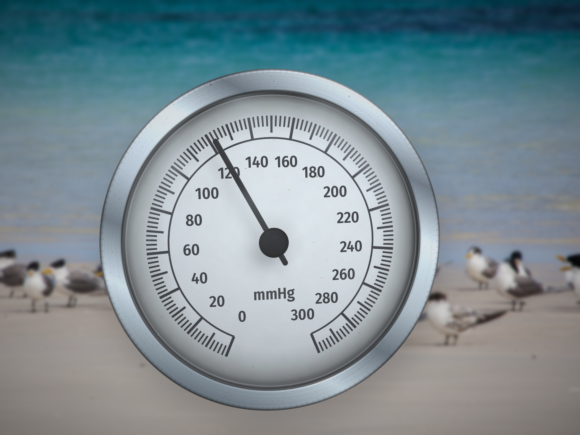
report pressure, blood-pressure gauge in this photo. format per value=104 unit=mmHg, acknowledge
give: value=122 unit=mmHg
